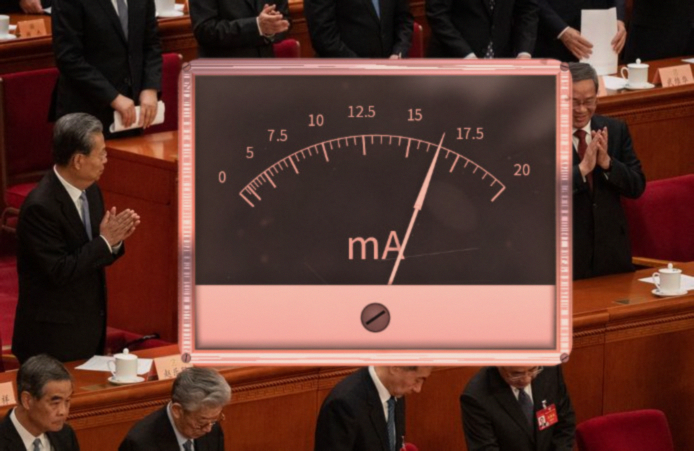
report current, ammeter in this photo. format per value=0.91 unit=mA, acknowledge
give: value=16.5 unit=mA
